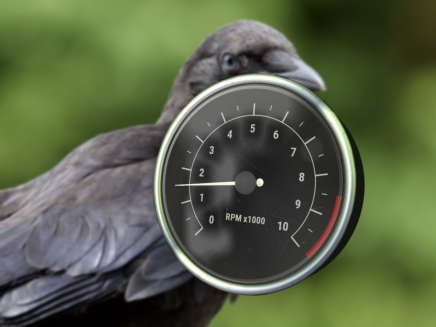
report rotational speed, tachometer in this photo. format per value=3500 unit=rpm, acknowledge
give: value=1500 unit=rpm
